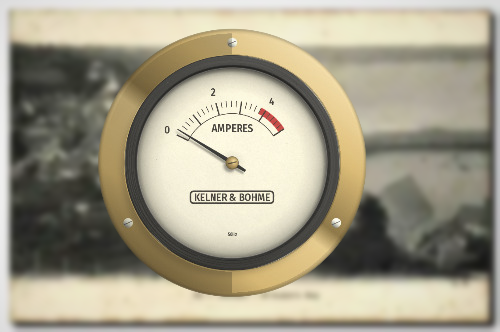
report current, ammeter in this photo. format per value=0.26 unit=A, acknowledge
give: value=0.2 unit=A
